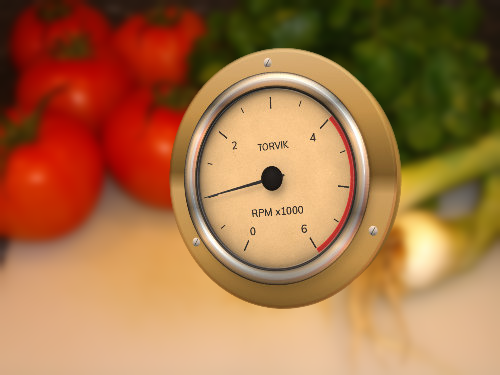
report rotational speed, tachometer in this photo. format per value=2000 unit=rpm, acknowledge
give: value=1000 unit=rpm
